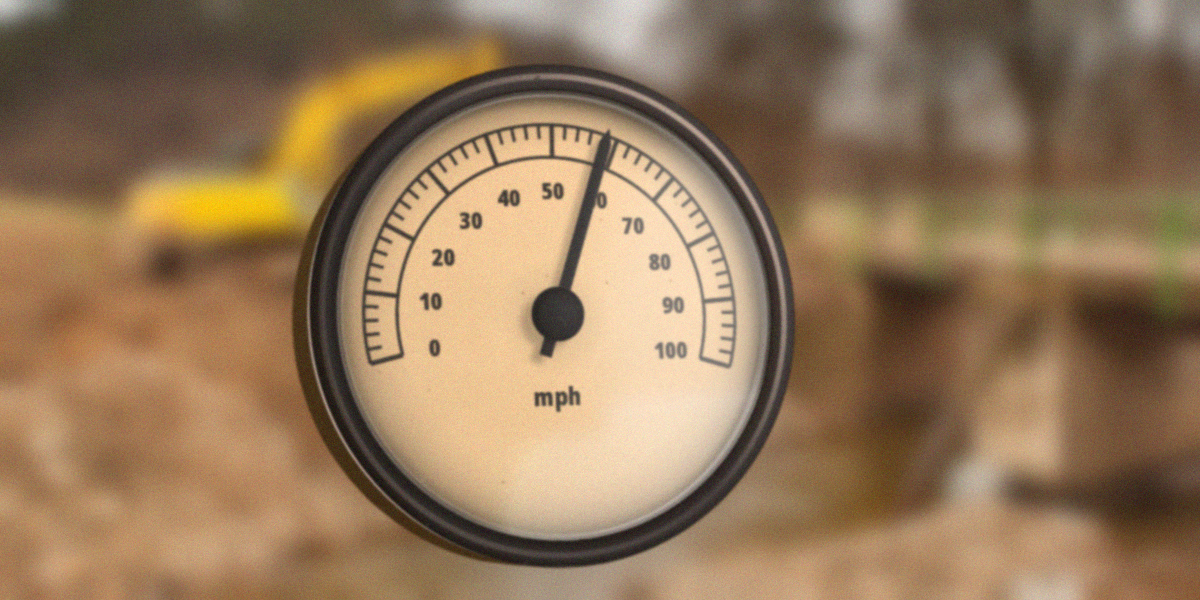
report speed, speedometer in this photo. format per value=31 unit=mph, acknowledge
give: value=58 unit=mph
